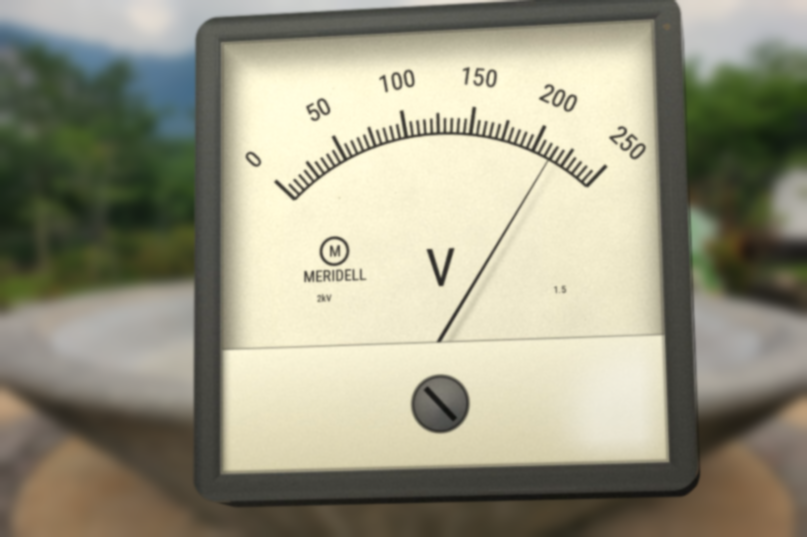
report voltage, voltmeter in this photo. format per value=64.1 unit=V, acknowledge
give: value=215 unit=V
